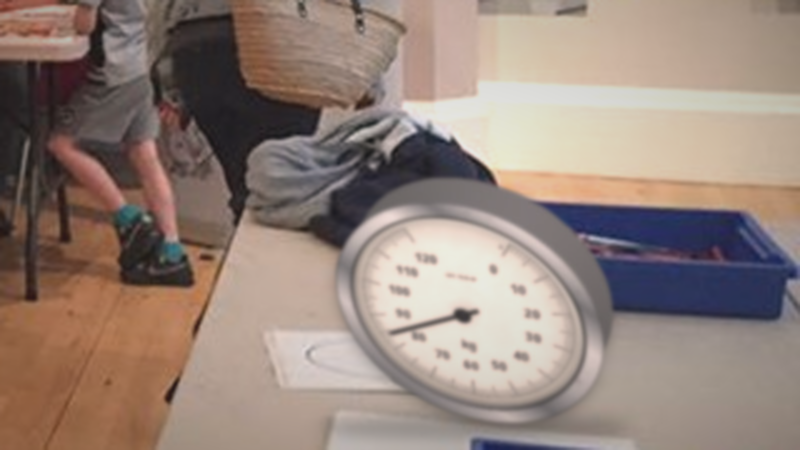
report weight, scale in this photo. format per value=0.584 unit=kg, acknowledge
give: value=85 unit=kg
